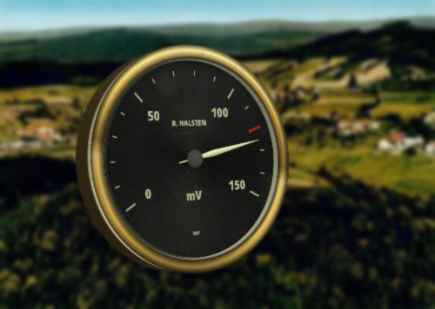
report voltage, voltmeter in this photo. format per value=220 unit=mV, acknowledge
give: value=125 unit=mV
